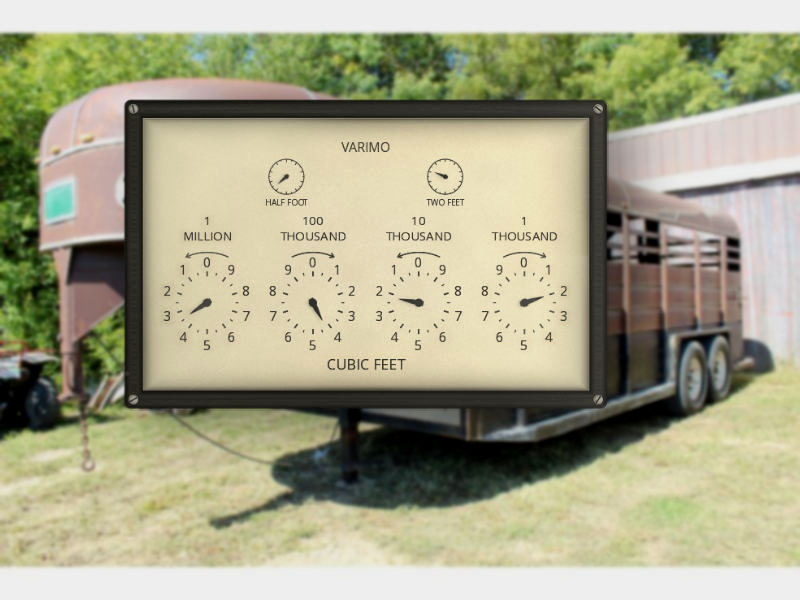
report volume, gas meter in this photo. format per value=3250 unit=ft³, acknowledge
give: value=342200 unit=ft³
